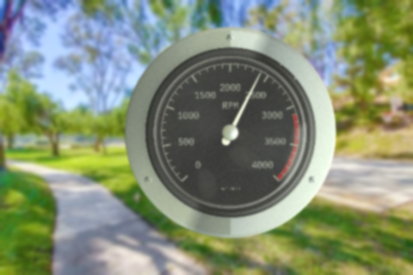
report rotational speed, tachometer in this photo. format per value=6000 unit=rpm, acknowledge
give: value=2400 unit=rpm
